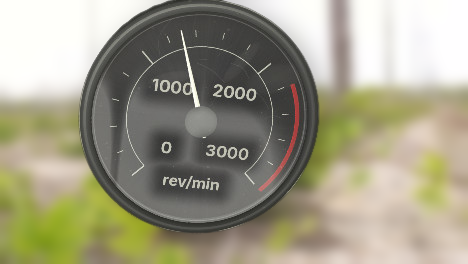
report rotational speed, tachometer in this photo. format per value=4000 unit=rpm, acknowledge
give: value=1300 unit=rpm
